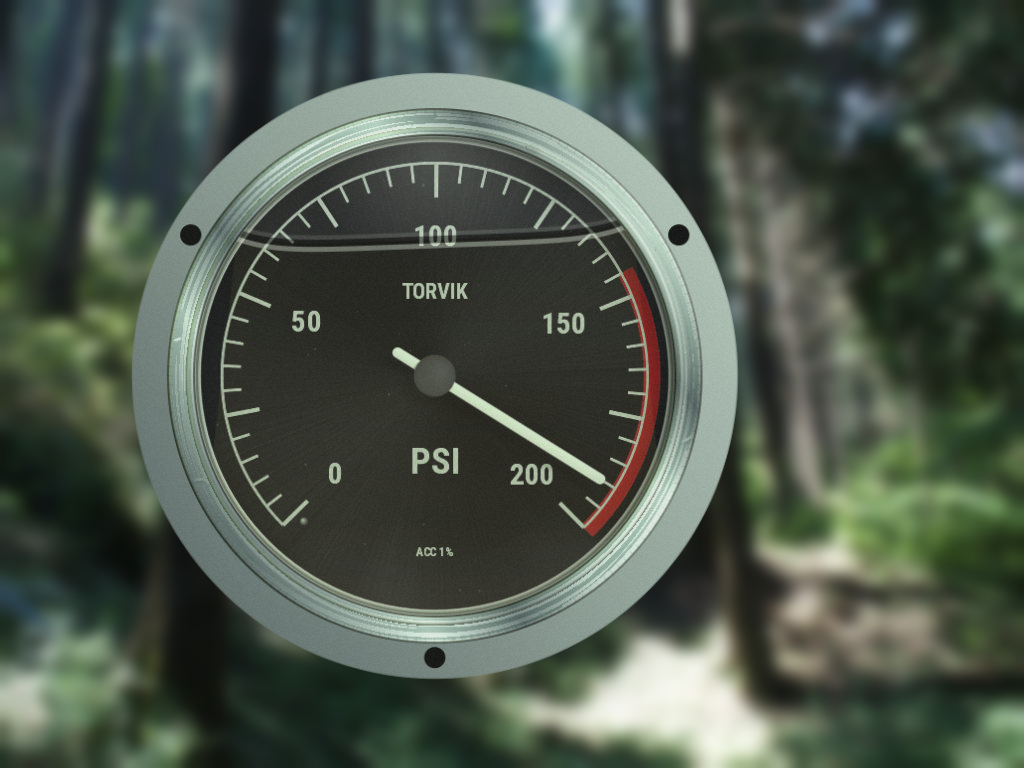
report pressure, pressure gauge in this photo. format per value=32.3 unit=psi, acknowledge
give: value=190 unit=psi
